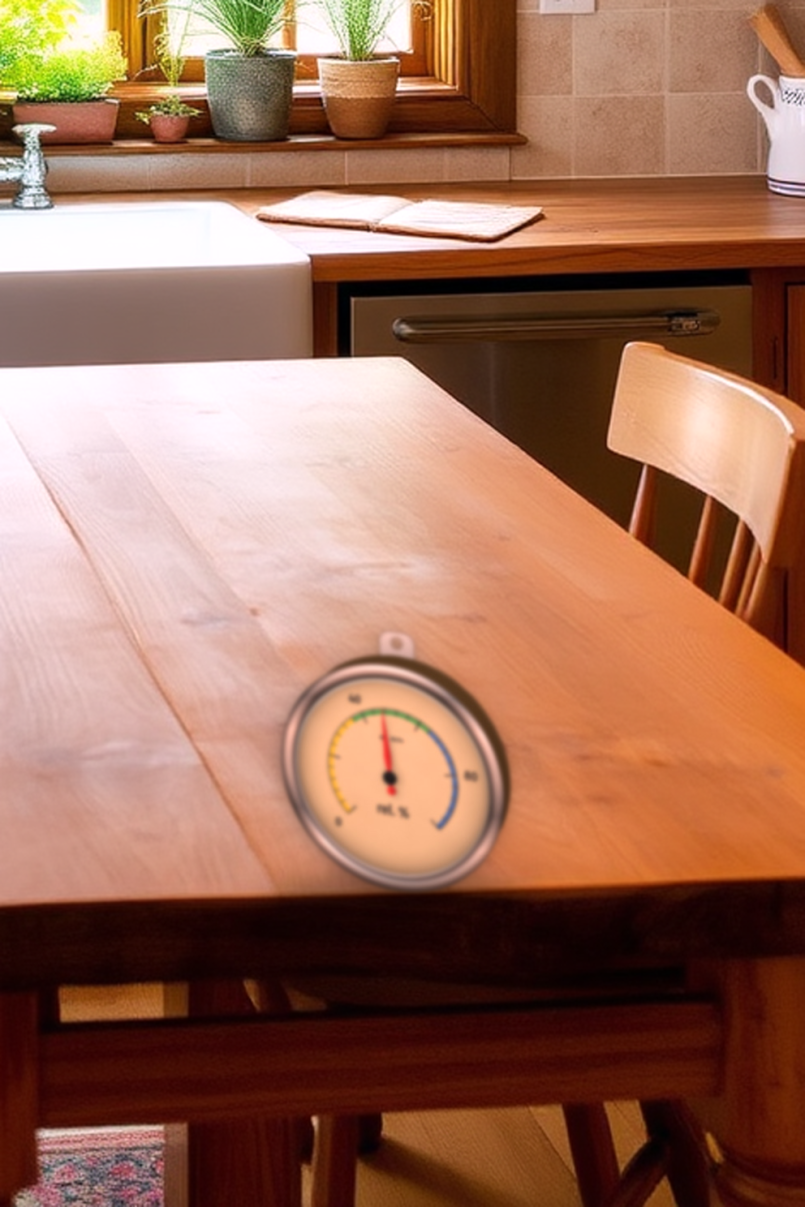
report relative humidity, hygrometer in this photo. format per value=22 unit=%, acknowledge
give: value=48 unit=%
